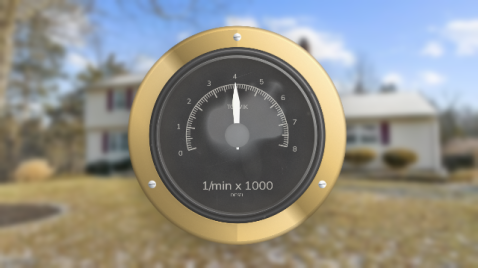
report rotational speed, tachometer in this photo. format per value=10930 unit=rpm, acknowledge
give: value=4000 unit=rpm
